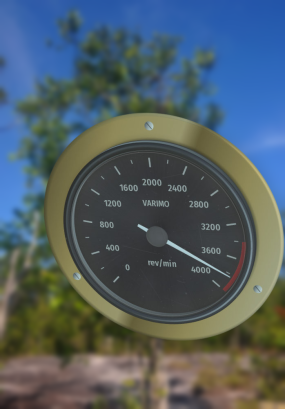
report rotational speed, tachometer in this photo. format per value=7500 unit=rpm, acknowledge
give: value=3800 unit=rpm
